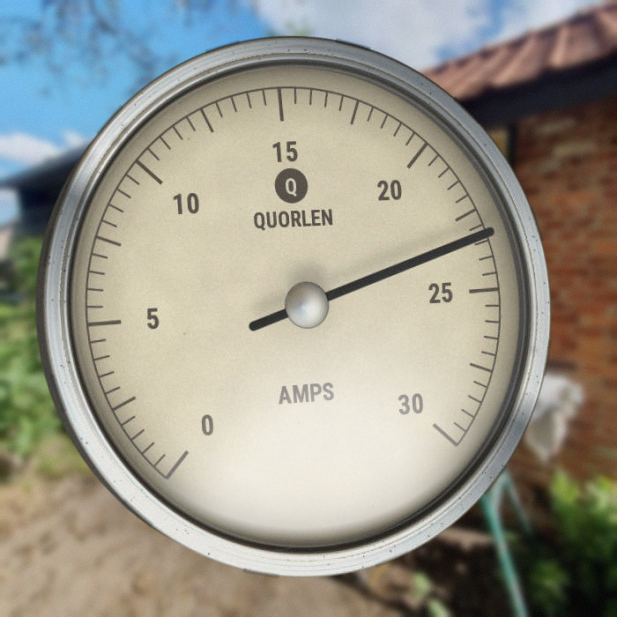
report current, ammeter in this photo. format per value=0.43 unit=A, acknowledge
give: value=23.25 unit=A
